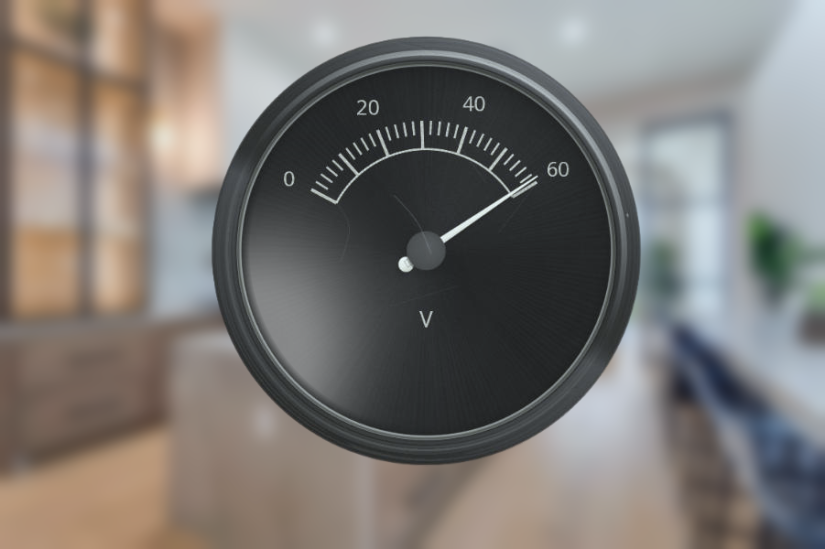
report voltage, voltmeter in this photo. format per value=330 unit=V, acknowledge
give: value=59 unit=V
